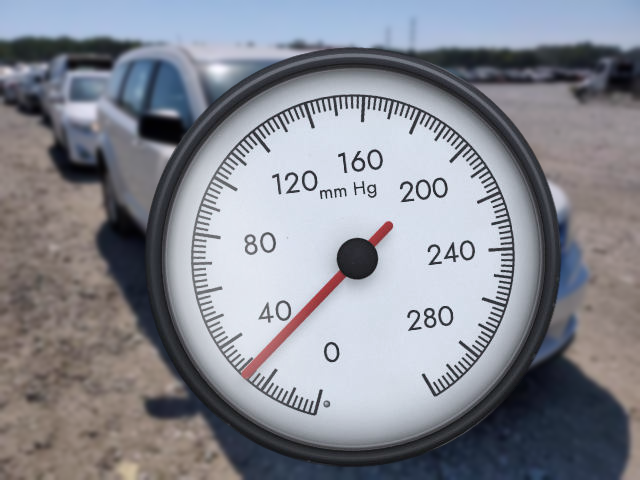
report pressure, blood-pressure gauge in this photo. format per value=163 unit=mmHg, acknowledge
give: value=28 unit=mmHg
